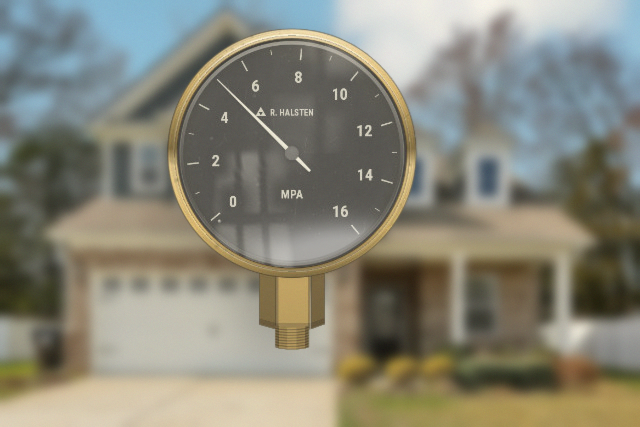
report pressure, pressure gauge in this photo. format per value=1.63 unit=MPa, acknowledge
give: value=5 unit=MPa
